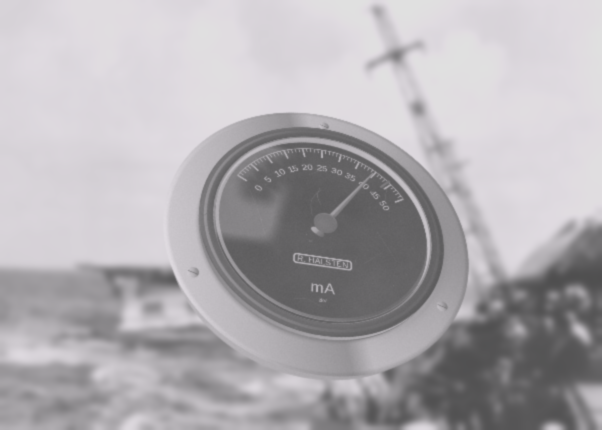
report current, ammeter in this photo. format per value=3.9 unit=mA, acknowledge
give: value=40 unit=mA
